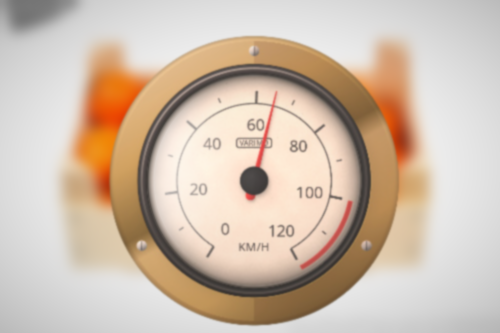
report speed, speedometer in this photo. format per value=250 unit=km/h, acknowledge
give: value=65 unit=km/h
